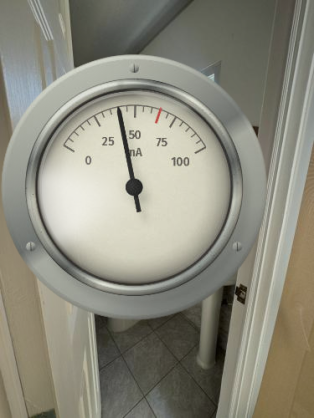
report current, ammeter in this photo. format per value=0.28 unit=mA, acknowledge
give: value=40 unit=mA
